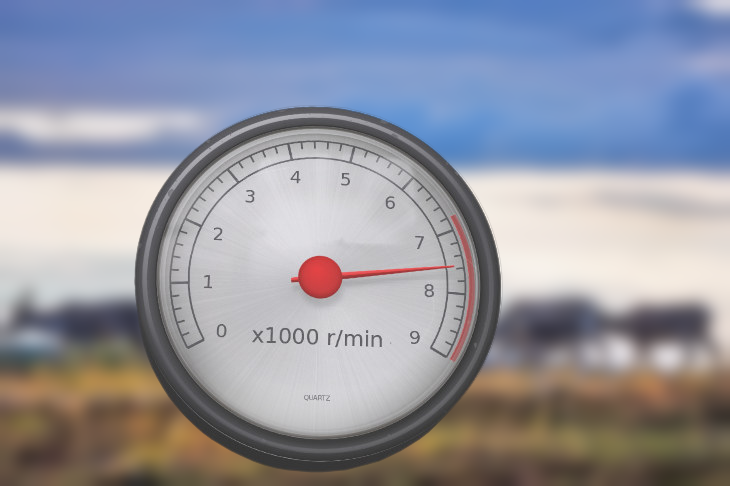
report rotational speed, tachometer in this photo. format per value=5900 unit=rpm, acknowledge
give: value=7600 unit=rpm
